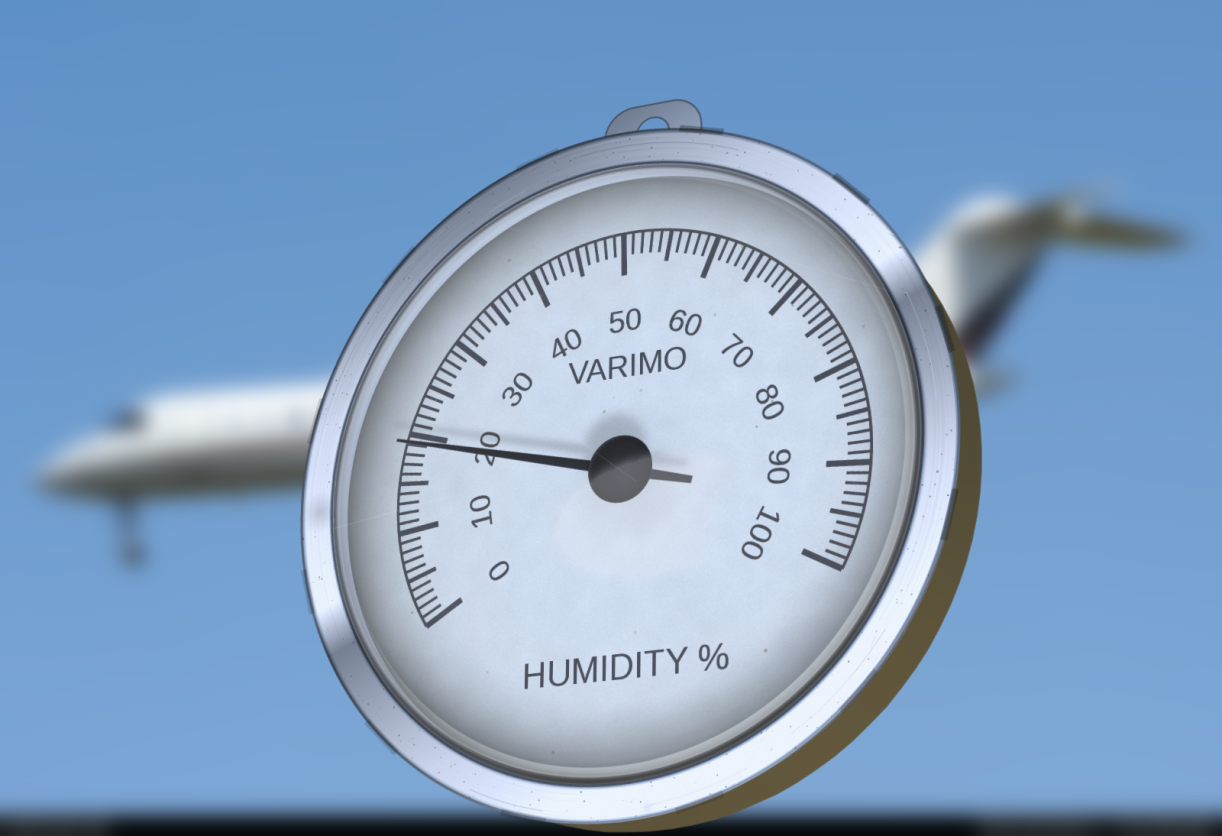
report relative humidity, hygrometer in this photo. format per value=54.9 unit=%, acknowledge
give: value=19 unit=%
